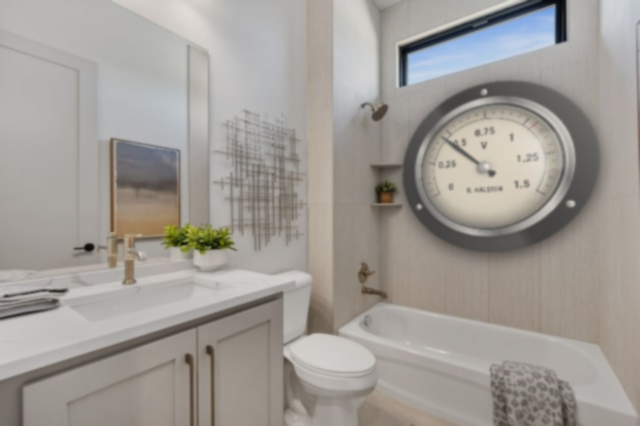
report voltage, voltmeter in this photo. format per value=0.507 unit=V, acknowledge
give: value=0.45 unit=V
